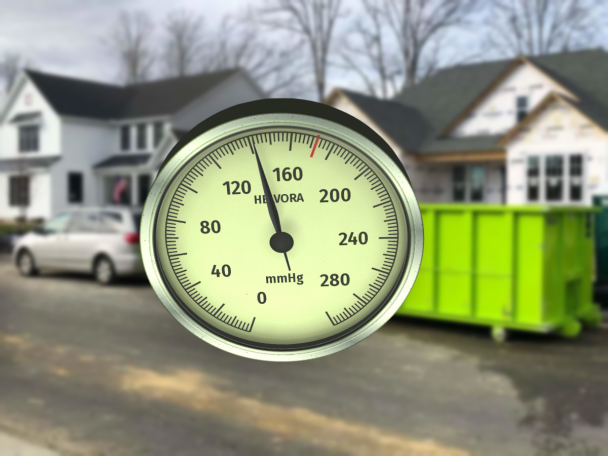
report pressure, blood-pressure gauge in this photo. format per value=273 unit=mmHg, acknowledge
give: value=142 unit=mmHg
